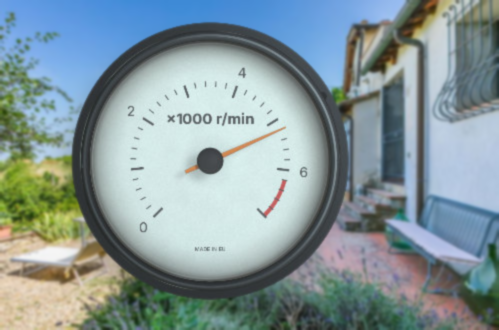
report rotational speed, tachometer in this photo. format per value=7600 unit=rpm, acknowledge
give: value=5200 unit=rpm
